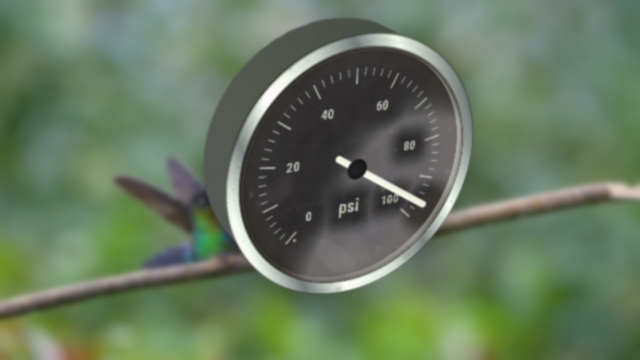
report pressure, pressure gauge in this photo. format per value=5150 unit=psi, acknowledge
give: value=96 unit=psi
